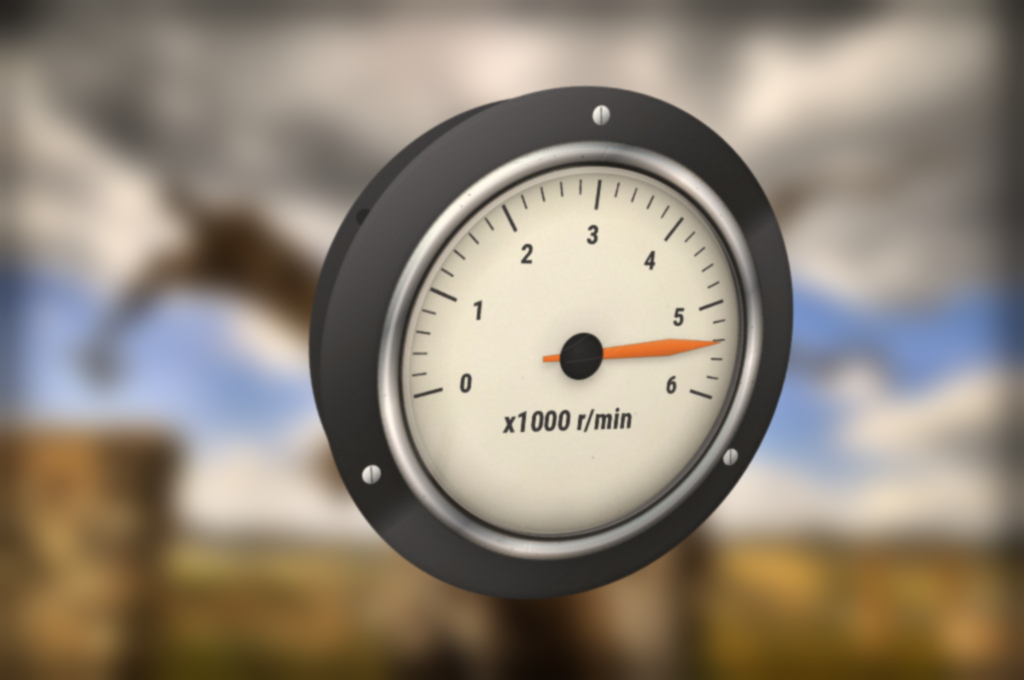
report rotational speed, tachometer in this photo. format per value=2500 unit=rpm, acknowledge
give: value=5400 unit=rpm
